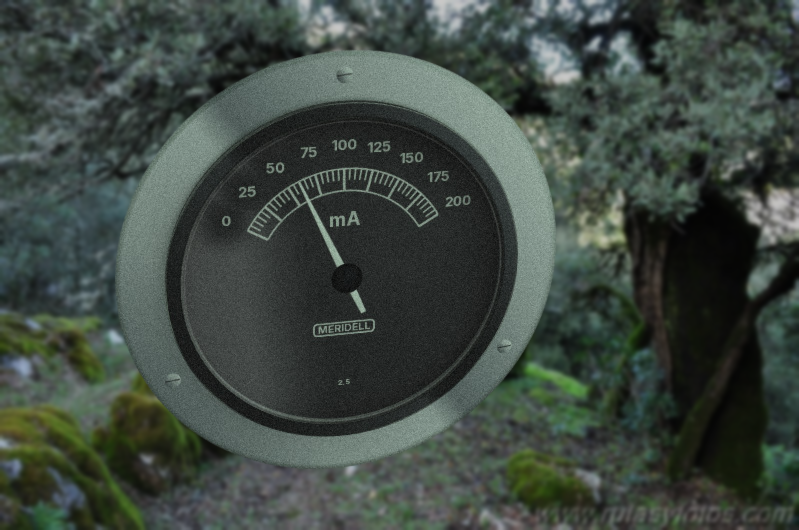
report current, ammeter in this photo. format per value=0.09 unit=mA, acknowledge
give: value=60 unit=mA
